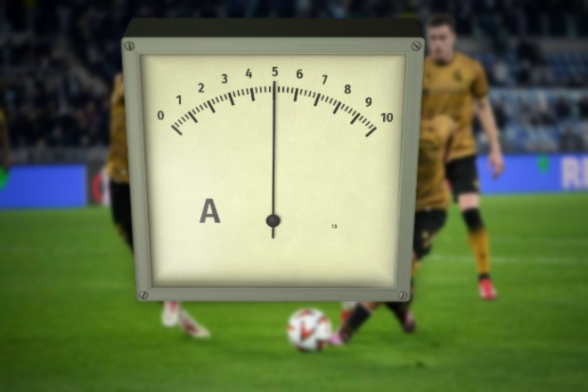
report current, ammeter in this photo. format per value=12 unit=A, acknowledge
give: value=5 unit=A
